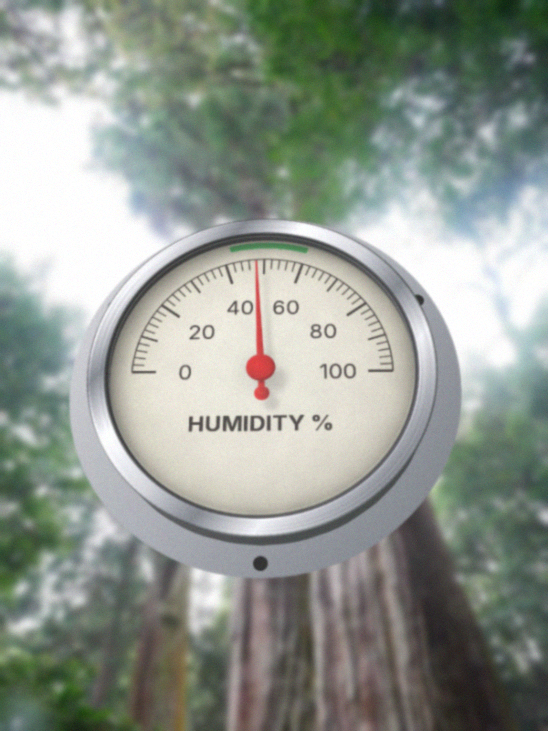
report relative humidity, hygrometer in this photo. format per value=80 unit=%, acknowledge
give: value=48 unit=%
